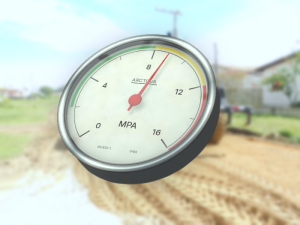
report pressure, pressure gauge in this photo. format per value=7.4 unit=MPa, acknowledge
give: value=9 unit=MPa
